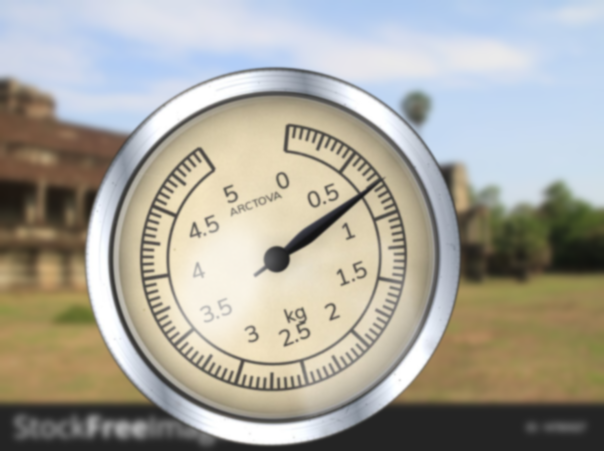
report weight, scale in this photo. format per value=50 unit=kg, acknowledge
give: value=0.75 unit=kg
